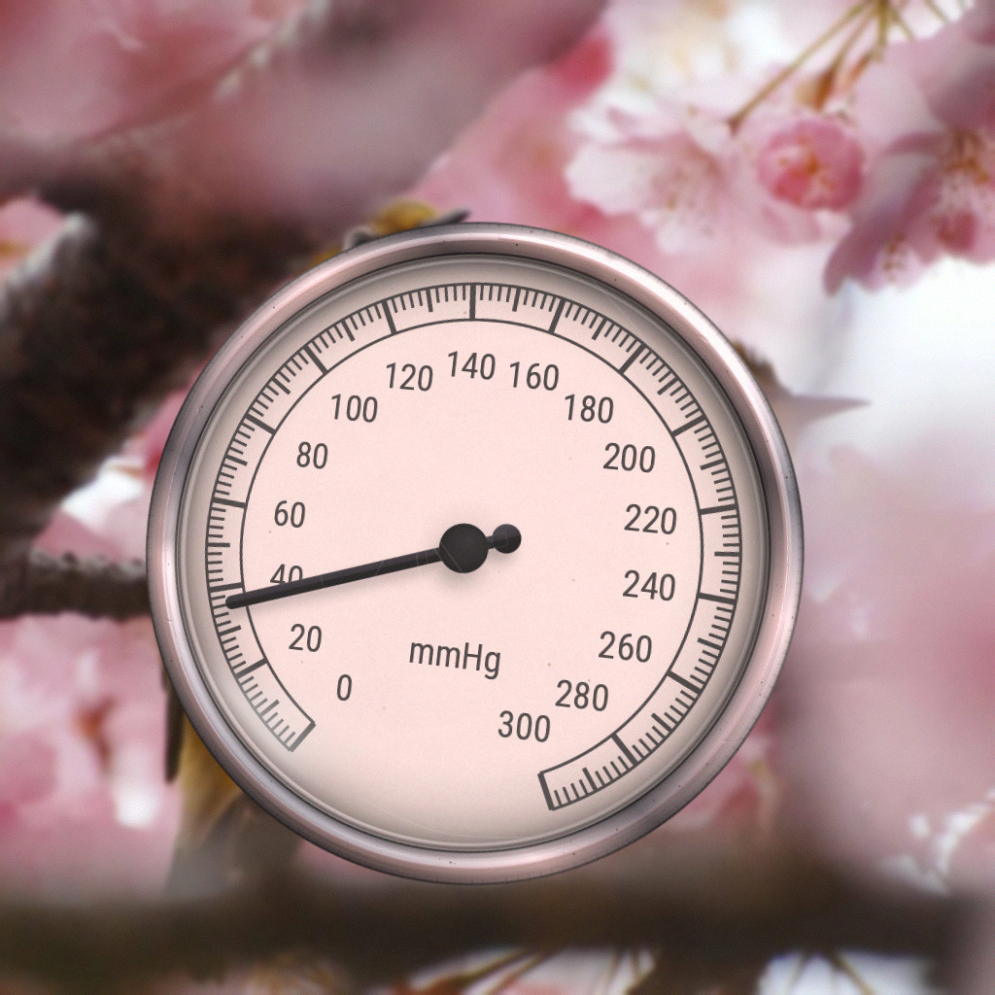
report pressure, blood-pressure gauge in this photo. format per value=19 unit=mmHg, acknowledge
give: value=36 unit=mmHg
